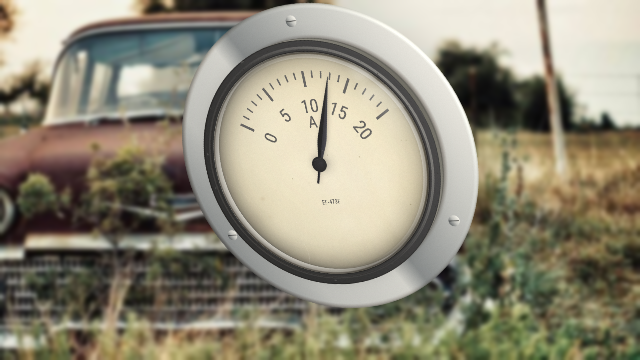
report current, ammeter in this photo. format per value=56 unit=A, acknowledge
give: value=13 unit=A
